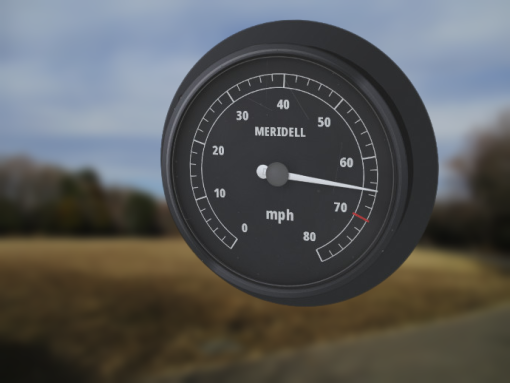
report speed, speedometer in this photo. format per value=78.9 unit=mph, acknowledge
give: value=65 unit=mph
